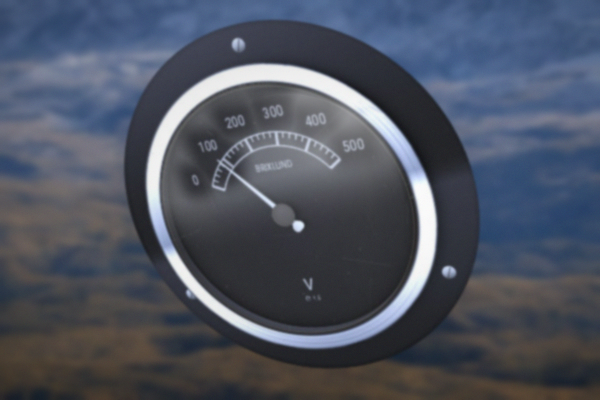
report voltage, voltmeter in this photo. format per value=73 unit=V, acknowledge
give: value=100 unit=V
